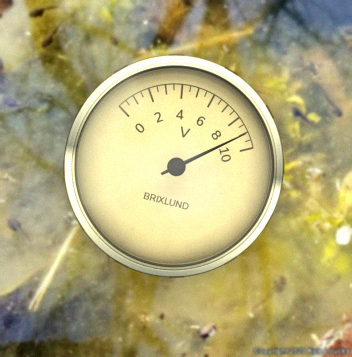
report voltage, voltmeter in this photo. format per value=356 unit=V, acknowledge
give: value=9 unit=V
